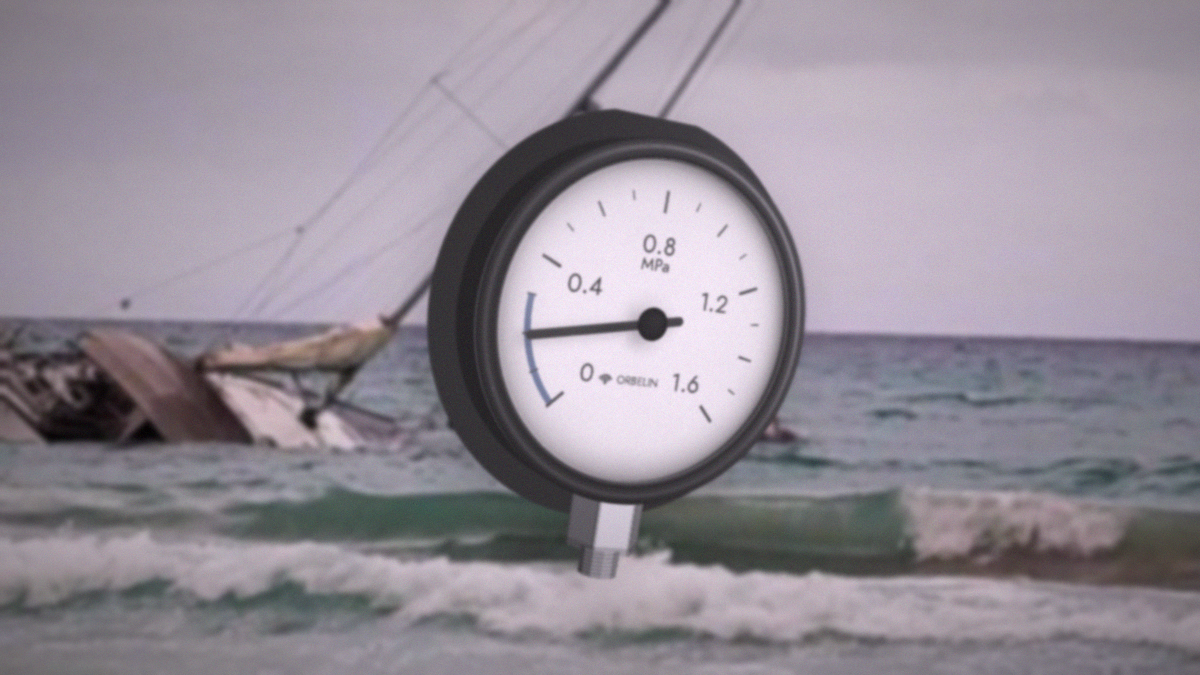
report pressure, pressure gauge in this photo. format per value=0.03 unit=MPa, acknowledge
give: value=0.2 unit=MPa
